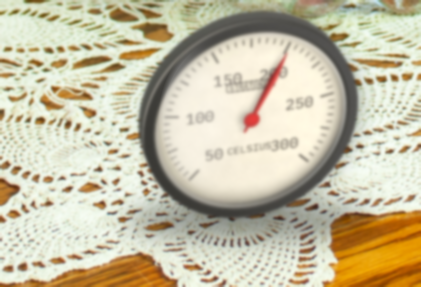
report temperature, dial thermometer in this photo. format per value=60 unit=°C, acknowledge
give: value=200 unit=°C
